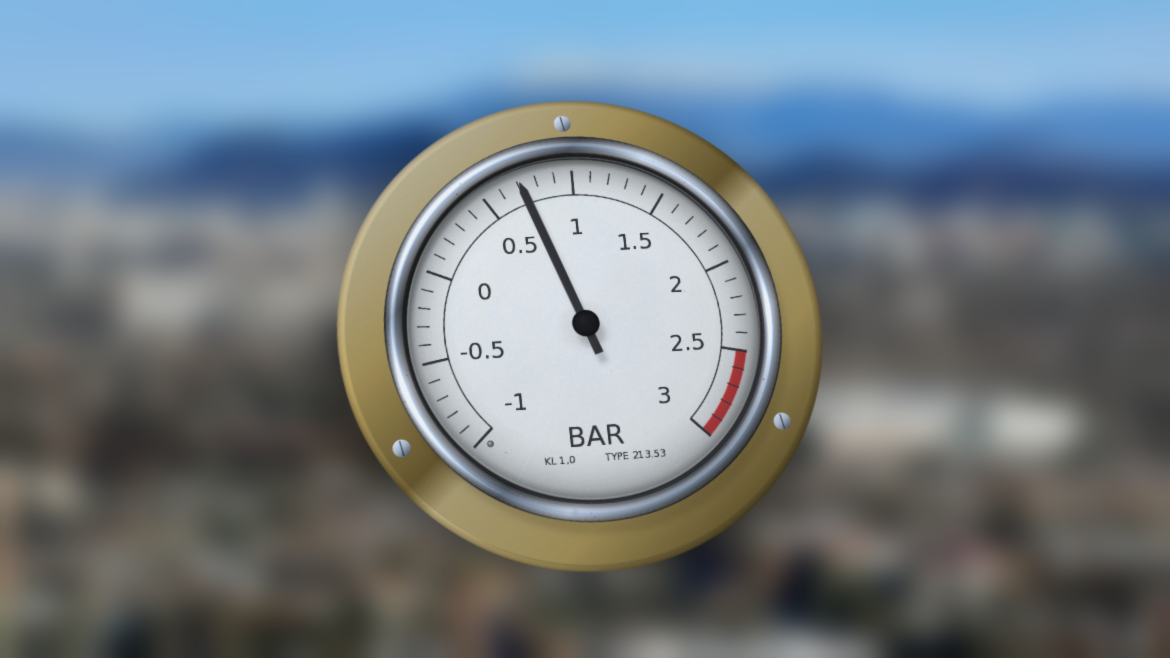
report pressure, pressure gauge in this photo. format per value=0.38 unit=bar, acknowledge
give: value=0.7 unit=bar
